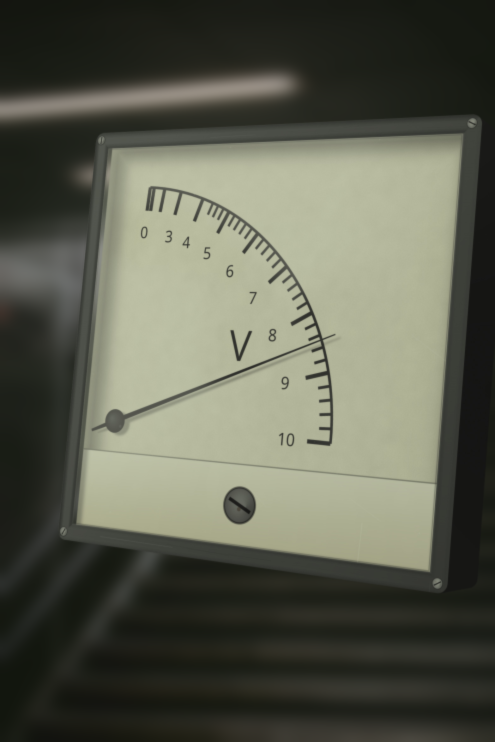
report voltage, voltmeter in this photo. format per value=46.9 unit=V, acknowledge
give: value=8.5 unit=V
